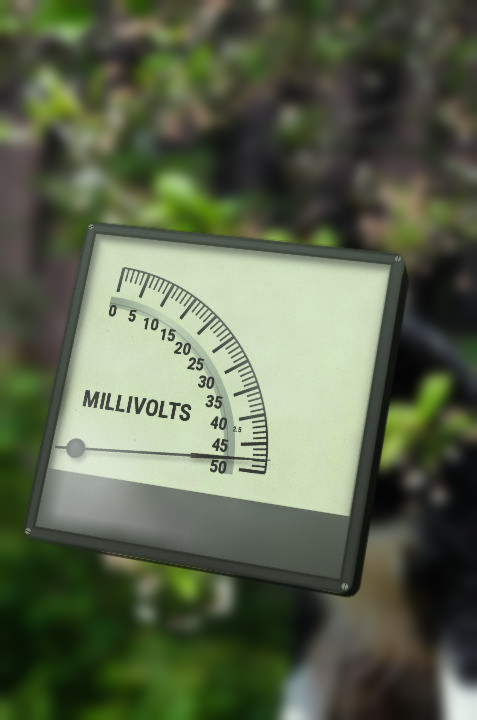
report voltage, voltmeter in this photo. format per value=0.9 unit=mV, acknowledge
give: value=48 unit=mV
